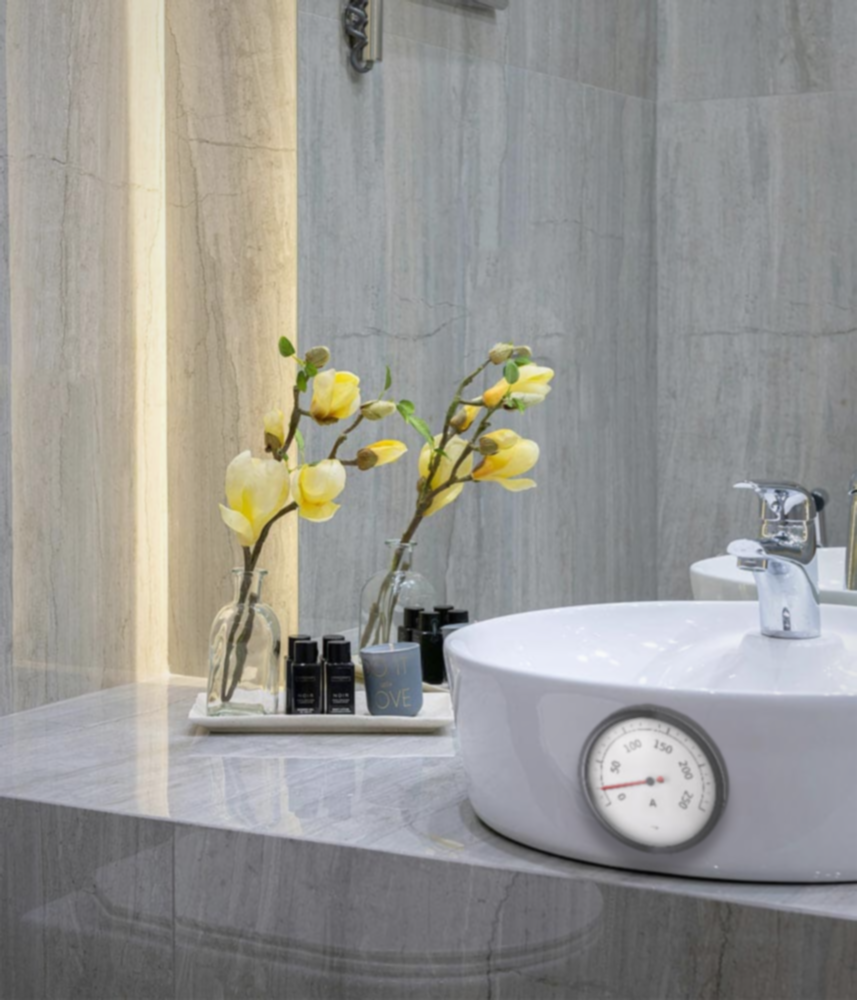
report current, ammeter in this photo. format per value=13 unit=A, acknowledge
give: value=20 unit=A
